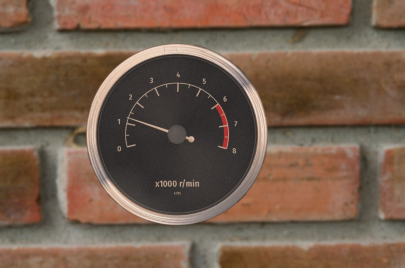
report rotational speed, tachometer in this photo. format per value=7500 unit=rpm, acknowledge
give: value=1250 unit=rpm
